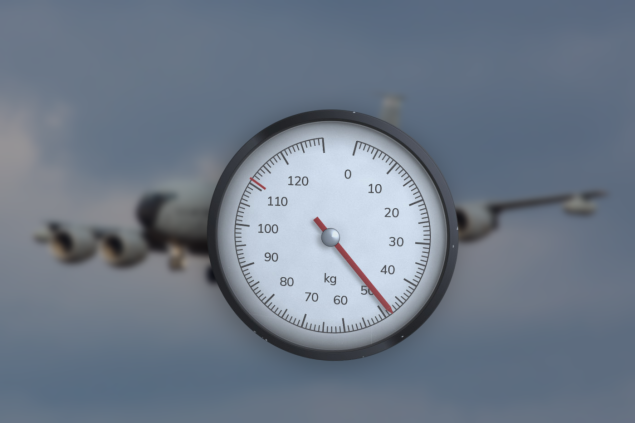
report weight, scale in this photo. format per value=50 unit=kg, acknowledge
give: value=48 unit=kg
